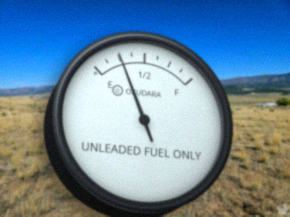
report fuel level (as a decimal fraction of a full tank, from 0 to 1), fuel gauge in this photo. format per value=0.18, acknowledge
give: value=0.25
